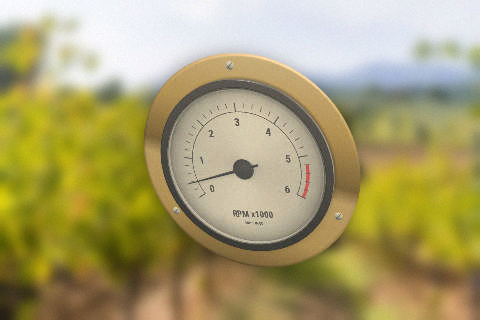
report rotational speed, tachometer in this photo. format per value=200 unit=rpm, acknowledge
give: value=400 unit=rpm
